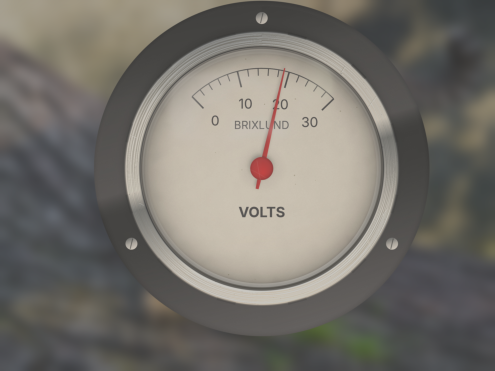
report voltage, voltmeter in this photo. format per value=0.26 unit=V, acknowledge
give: value=19 unit=V
